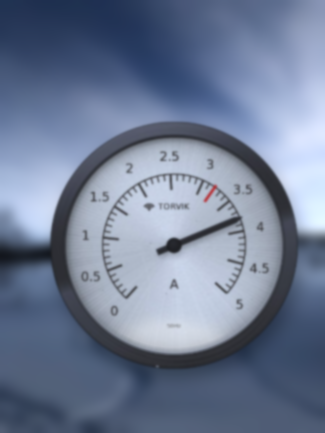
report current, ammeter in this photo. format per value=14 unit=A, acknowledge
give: value=3.8 unit=A
